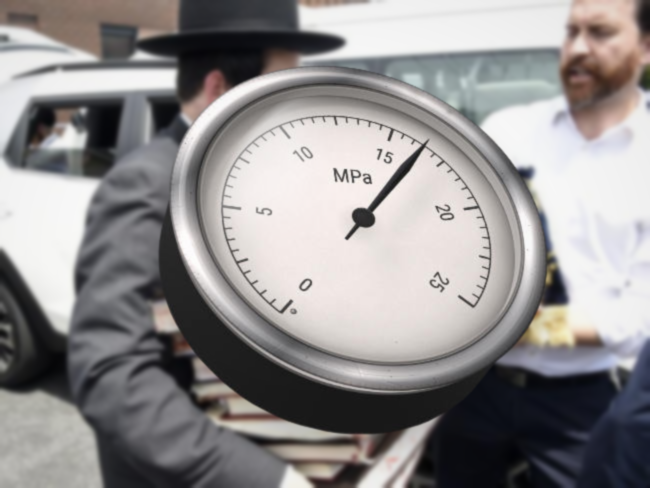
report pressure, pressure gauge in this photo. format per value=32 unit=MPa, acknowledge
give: value=16.5 unit=MPa
